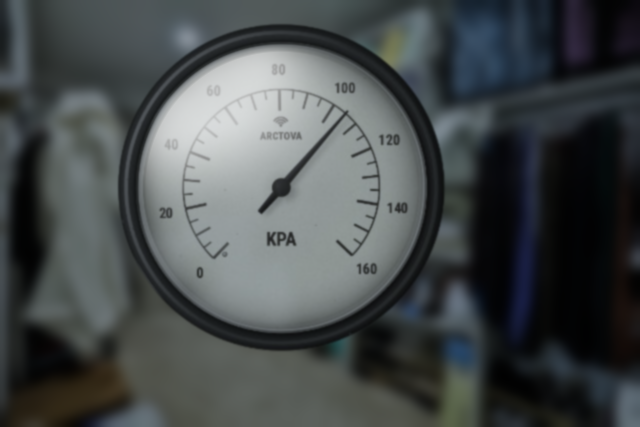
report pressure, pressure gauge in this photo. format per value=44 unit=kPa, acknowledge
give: value=105 unit=kPa
